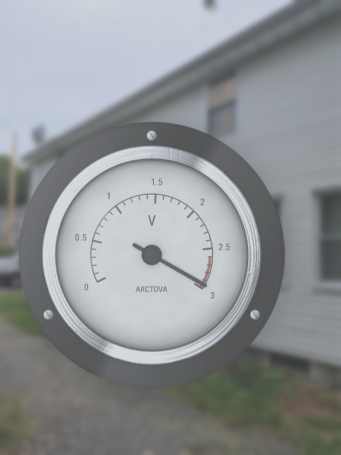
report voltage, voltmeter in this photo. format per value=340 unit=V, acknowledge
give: value=2.95 unit=V
